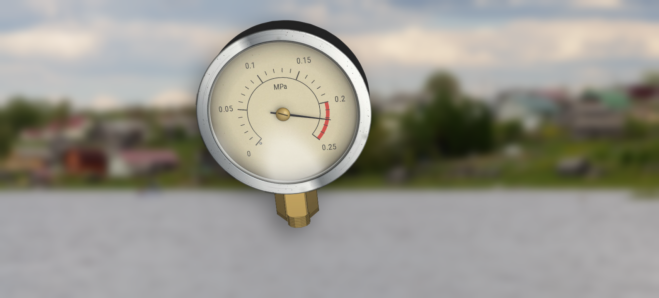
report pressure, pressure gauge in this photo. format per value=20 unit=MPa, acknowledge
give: value=0.22 unit=MPa
